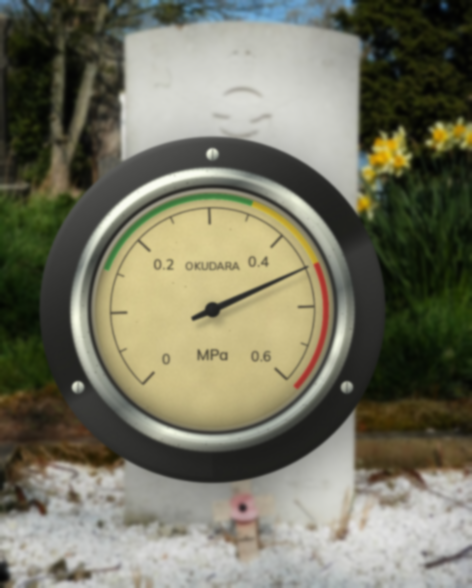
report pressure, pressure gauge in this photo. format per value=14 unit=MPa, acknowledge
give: value=0.45 unit=MPa
